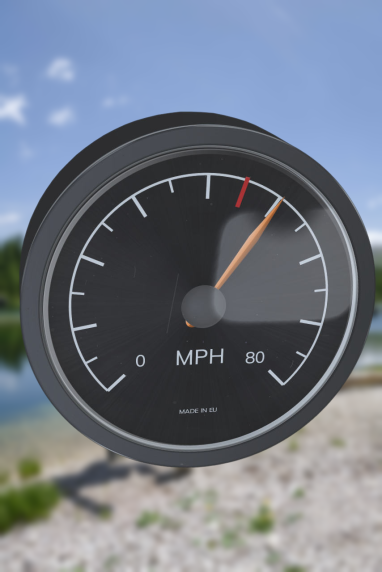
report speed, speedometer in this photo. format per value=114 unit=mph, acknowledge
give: value=50 unit=mph
